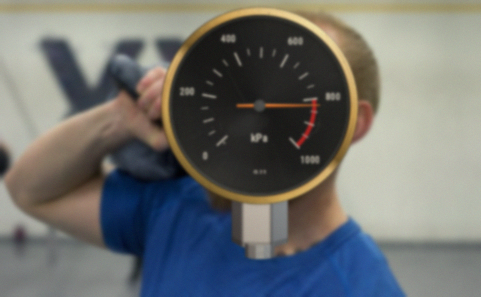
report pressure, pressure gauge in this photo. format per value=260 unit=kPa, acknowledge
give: value=825 unit=kPa
